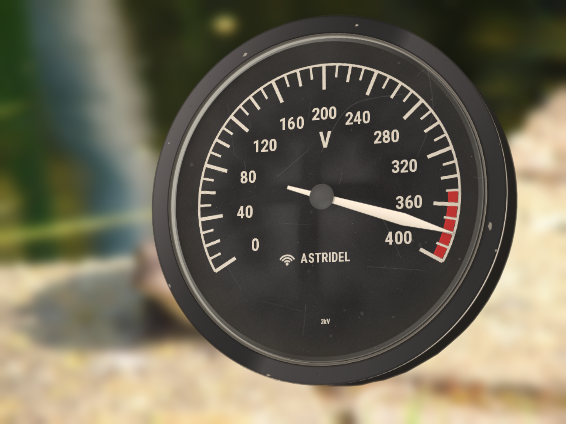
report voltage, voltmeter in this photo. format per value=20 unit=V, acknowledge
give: value=380 unit=V
